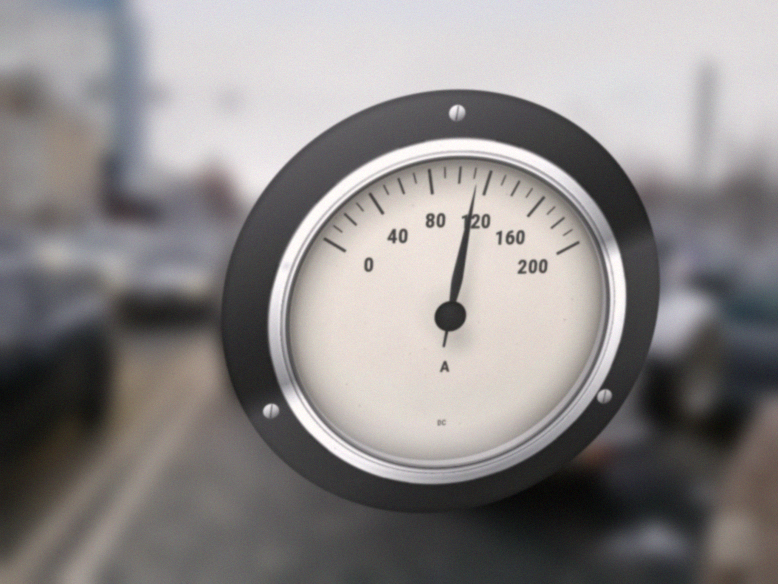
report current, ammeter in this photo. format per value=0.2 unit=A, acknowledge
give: value=110 unit=A
